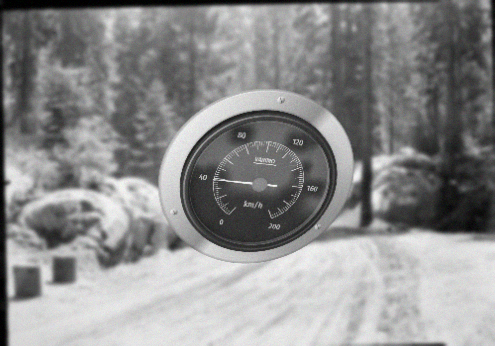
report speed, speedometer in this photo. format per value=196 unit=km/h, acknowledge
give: value=40 unit=km/h
